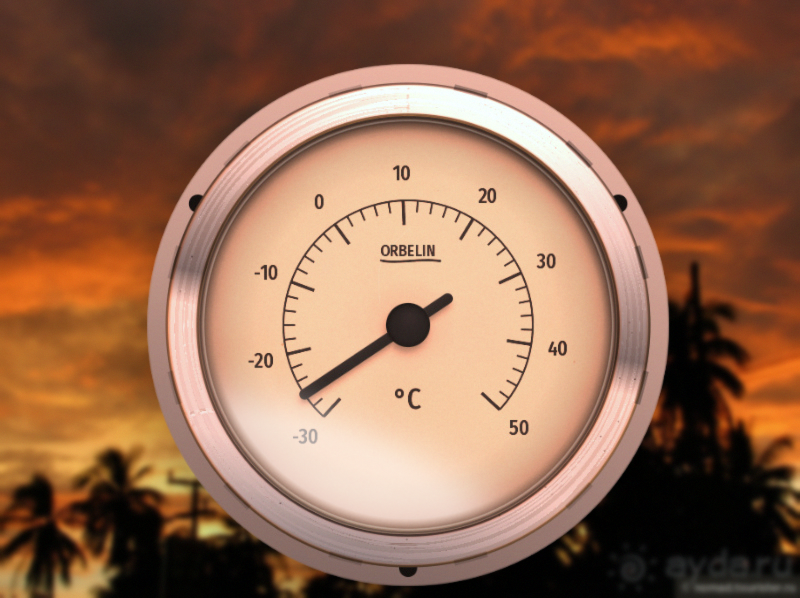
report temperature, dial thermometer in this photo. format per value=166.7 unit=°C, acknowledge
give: value=-26 unit=°C
